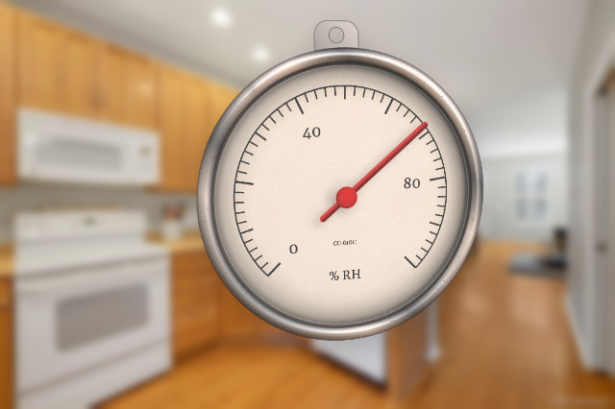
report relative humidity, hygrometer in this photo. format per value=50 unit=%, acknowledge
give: value=68 unit=%
